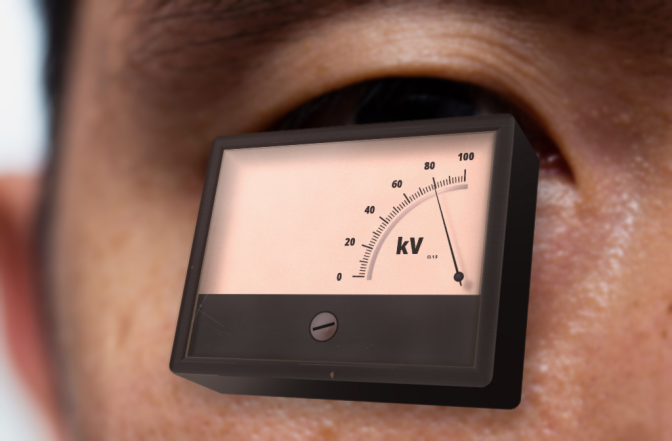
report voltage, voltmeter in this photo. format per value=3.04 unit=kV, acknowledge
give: value=80 unit=kV
